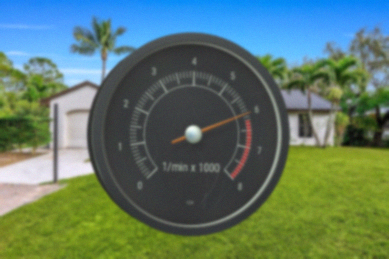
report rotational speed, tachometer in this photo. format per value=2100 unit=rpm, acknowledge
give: value=6000 unit=rpm
